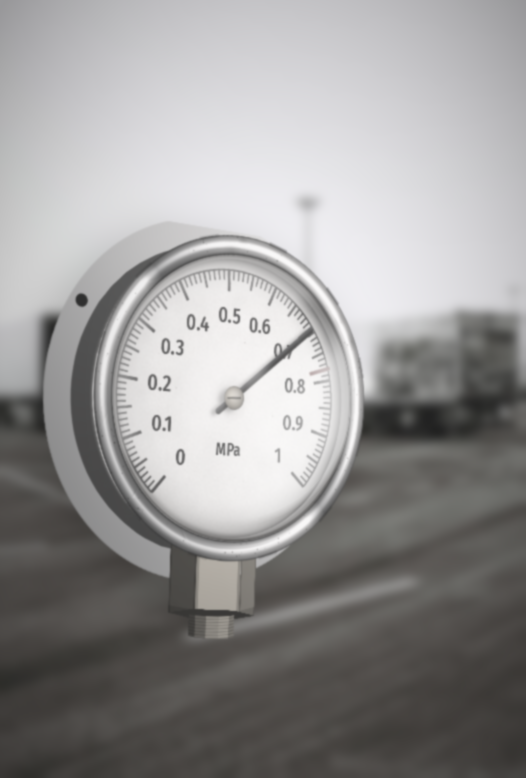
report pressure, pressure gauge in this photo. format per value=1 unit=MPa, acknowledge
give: value=0.7 unit=MPa
